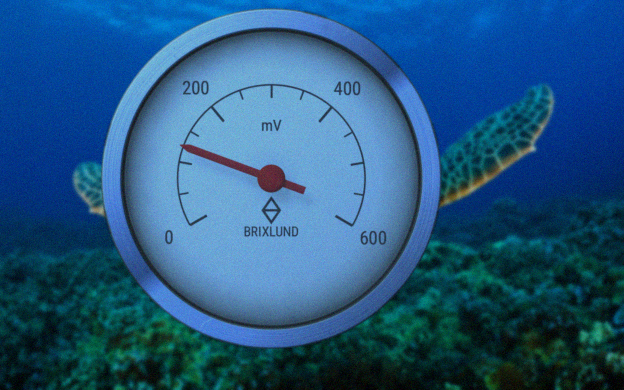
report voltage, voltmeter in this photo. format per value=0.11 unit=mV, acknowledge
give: value=125 unit=mV
